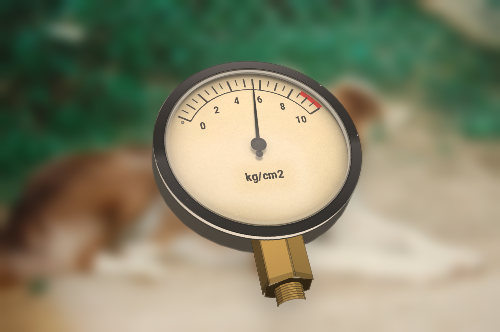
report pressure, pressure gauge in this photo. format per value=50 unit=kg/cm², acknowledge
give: value=5.5 unit=kg/cm²
